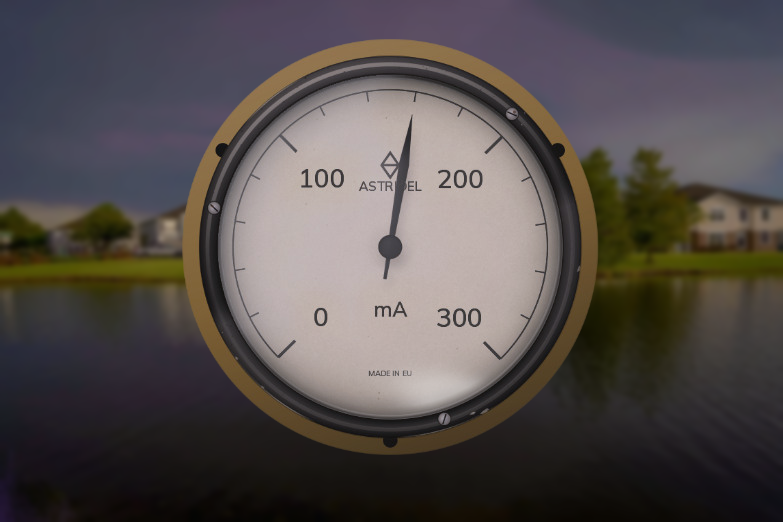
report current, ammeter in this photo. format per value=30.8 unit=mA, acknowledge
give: value=160 unit=mA
